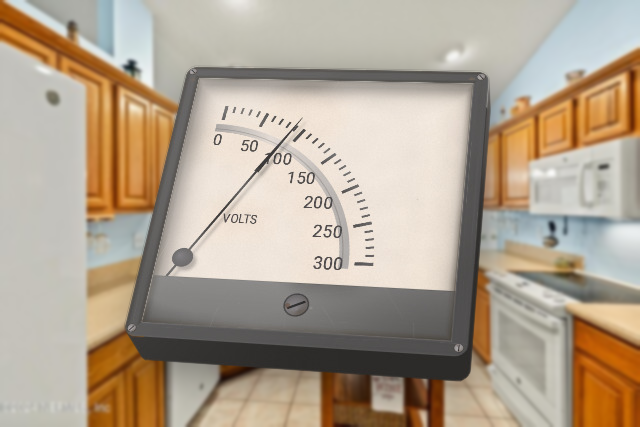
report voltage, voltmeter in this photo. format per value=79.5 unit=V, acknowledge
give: value=90 unit=V
